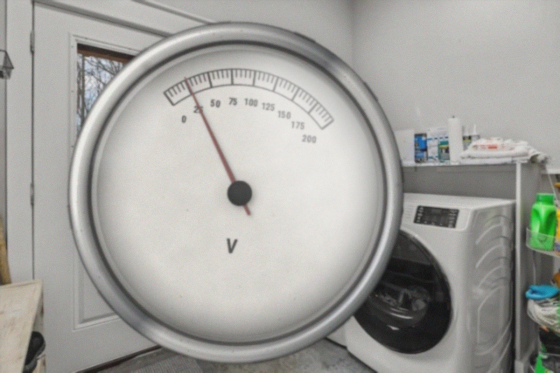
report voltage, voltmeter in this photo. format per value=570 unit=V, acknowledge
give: value=25 unit=V
